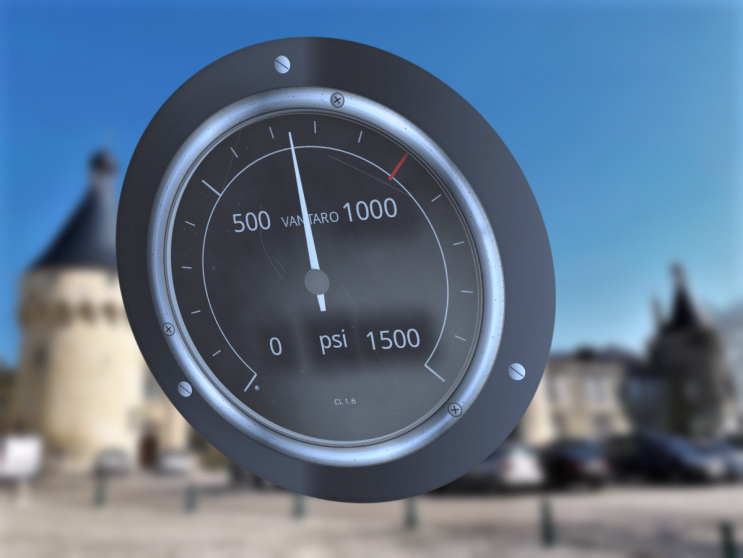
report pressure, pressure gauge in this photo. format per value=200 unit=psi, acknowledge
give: value=750 unit=psi
